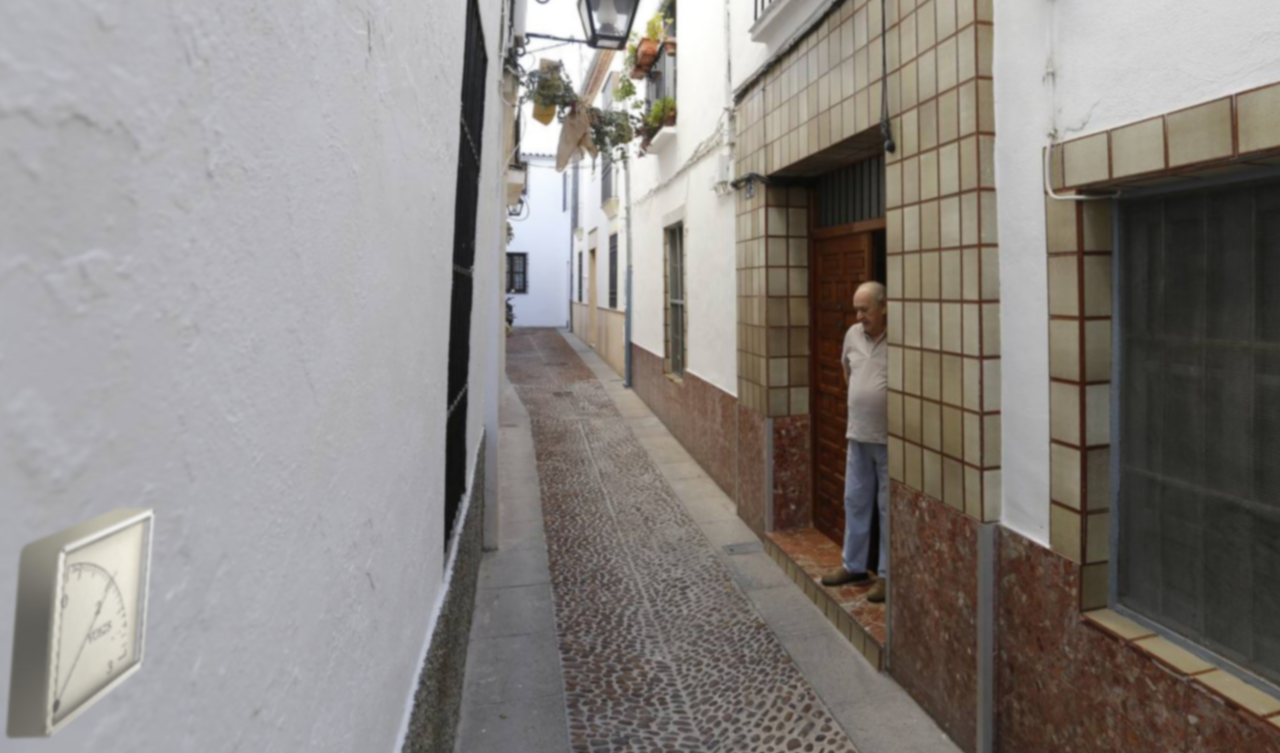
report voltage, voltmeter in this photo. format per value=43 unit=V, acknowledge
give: value=2 unit=V
